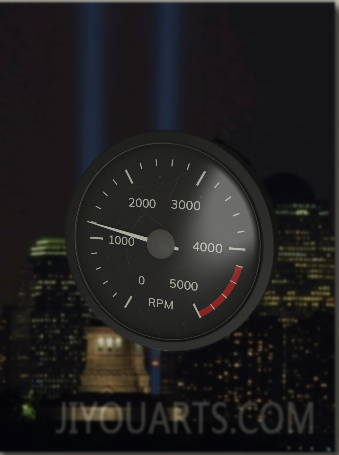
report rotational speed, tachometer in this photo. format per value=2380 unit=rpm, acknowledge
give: value=1200 unit=rpm
